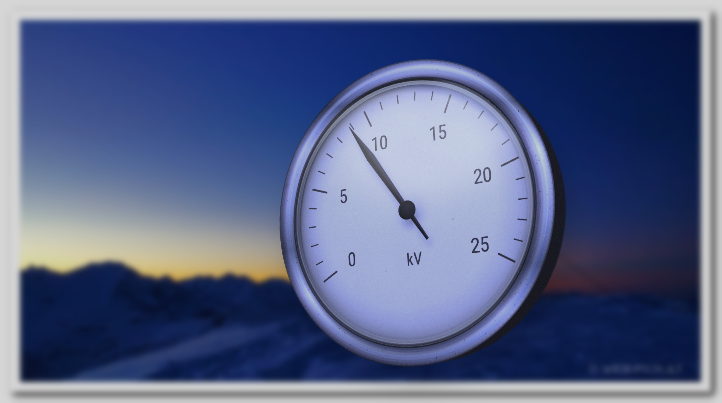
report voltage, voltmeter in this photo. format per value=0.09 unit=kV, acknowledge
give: value=9 unit=kV
